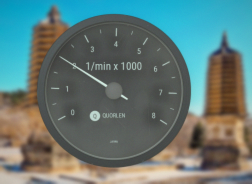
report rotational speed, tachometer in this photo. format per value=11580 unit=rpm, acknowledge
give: value=2000 unit=rpm
